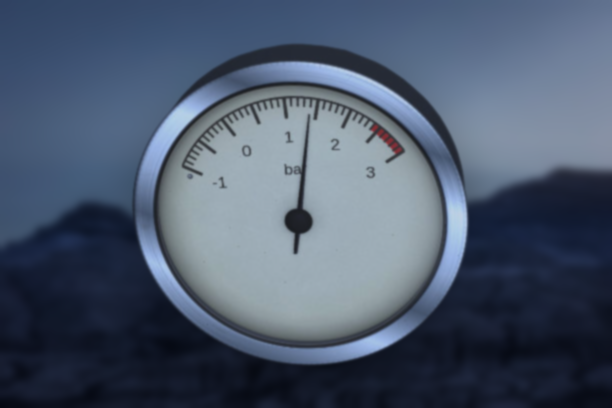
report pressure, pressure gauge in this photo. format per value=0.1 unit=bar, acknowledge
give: value=1.4 unit=bar
